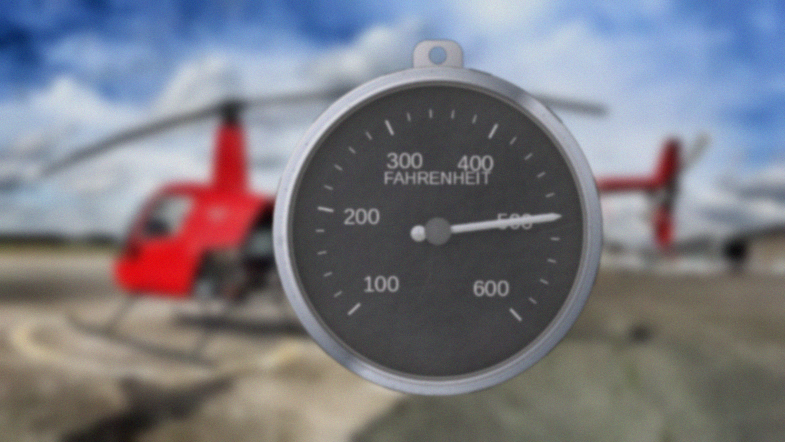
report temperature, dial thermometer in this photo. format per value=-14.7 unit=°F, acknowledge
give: value=500 unit=°F
